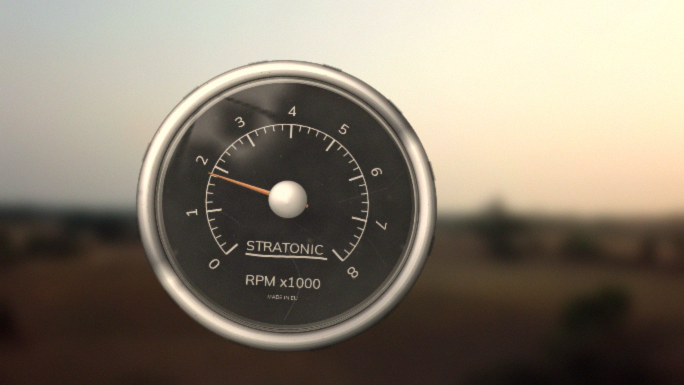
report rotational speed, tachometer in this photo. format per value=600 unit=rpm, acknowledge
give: value=1800 unit=rpm
